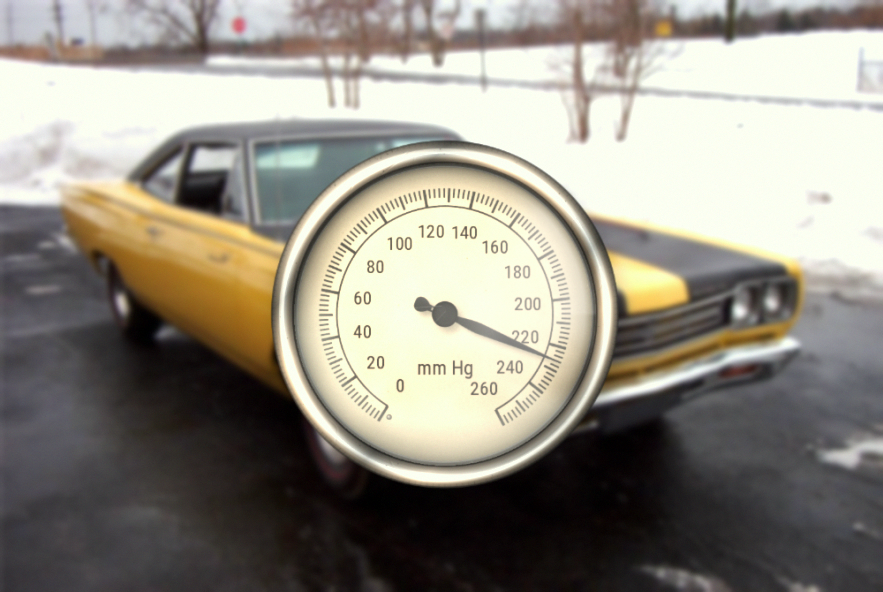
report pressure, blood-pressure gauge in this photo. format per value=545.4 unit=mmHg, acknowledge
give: value=226 unit=mmHg
